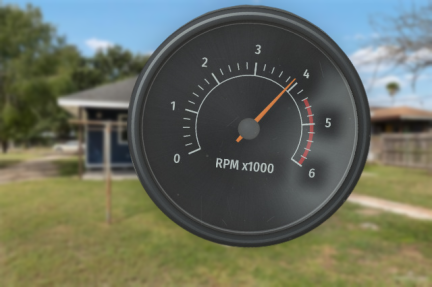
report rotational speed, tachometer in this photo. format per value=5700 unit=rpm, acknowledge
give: value=3900 unit=rpm
